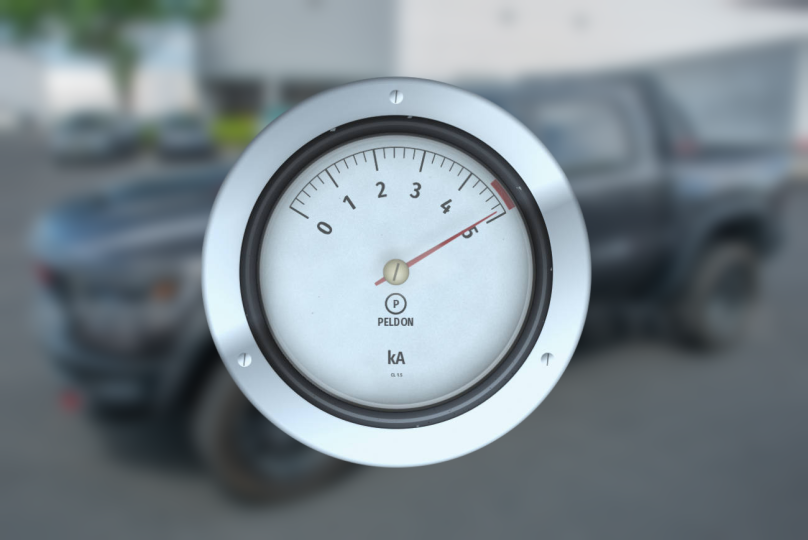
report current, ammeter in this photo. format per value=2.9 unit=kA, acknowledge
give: value=4.9 unit=kA
